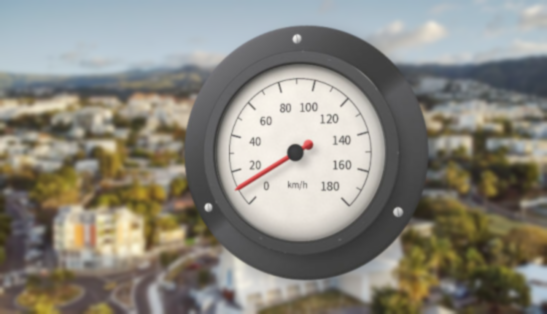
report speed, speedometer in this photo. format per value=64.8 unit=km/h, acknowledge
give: value=10 unit=km/h
